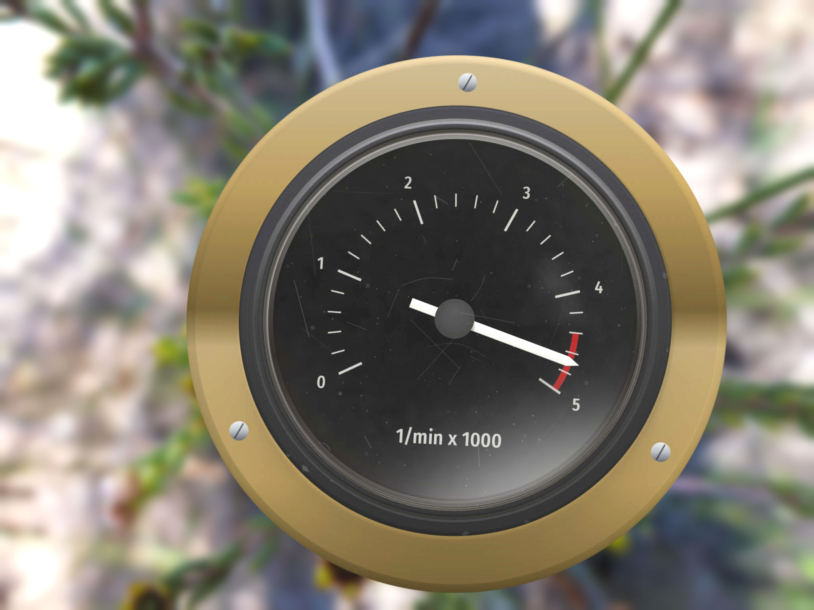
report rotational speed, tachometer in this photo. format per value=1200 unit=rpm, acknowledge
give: value=4700 unit=rpm
